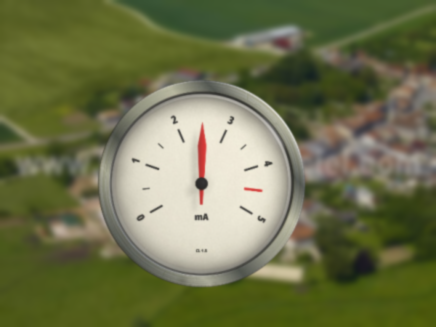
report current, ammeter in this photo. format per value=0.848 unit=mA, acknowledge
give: value=2.5 unit=mA
